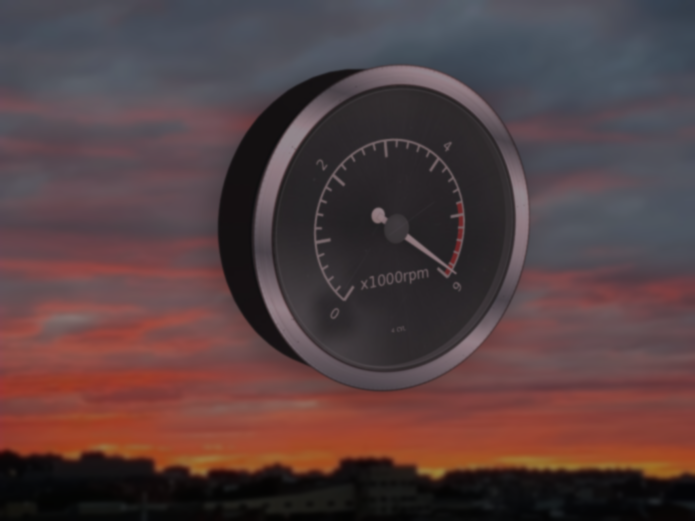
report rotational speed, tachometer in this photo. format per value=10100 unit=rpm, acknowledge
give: value=5900 unit=rpm
